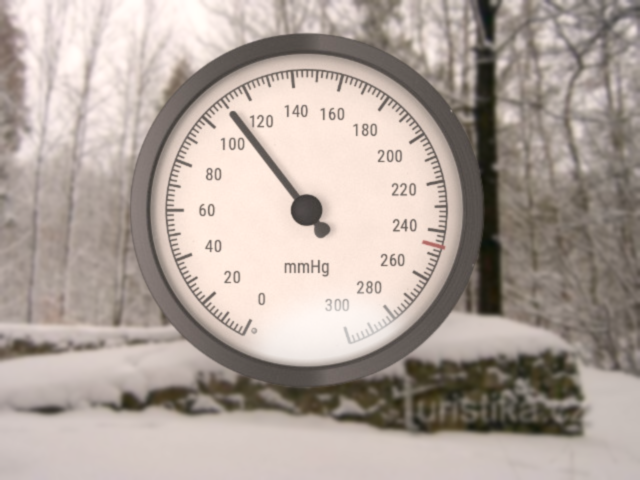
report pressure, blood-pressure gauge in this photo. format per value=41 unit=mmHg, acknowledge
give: value=110 unit=mmHg
